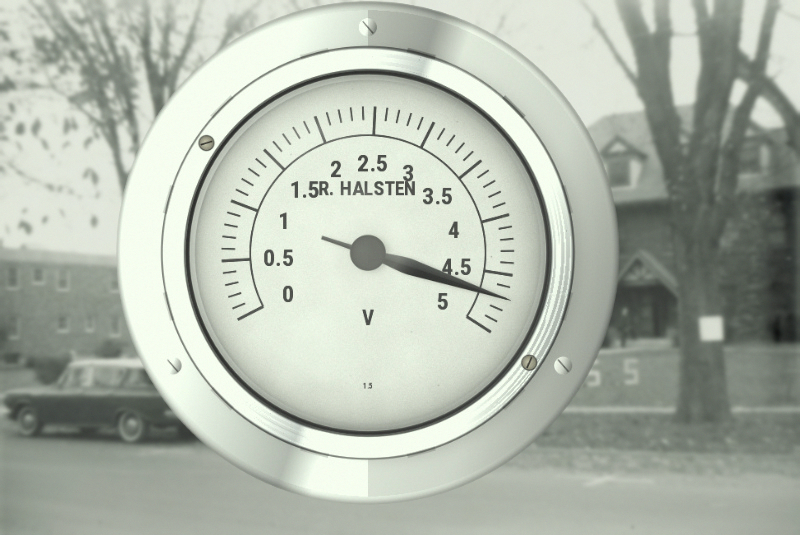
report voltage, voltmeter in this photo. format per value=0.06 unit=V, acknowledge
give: value=4.7 unit=V
